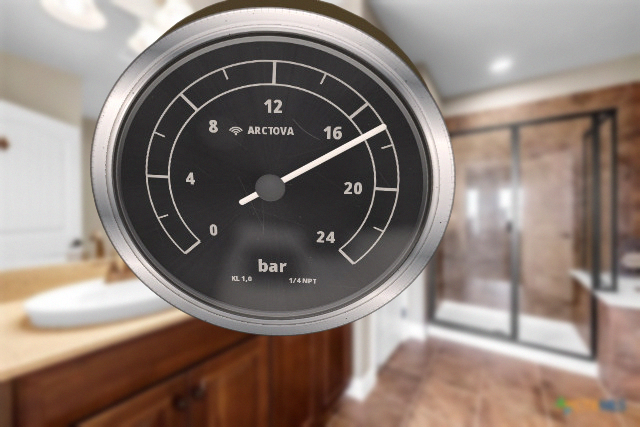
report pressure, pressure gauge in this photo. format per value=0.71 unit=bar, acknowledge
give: value=17 unit=bar
